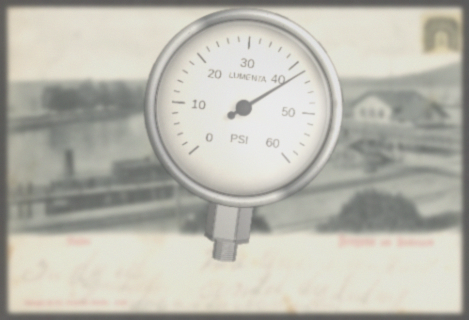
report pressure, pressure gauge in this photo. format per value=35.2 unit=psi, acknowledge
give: value=42 unit=psi
